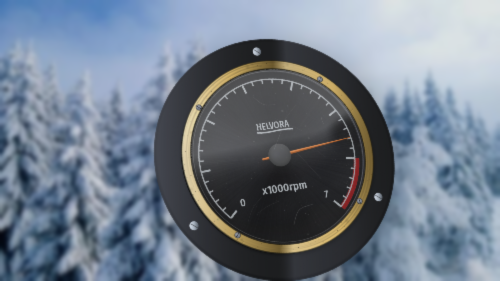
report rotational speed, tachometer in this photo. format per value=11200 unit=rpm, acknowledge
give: value=5600 unit=rpm
